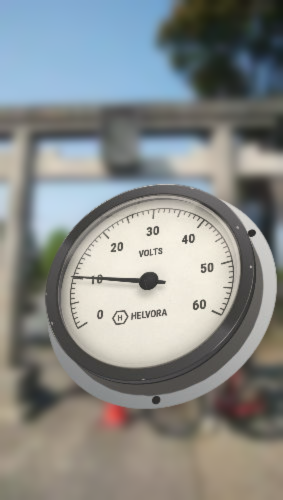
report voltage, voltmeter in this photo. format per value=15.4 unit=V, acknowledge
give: value=10 unit=V
